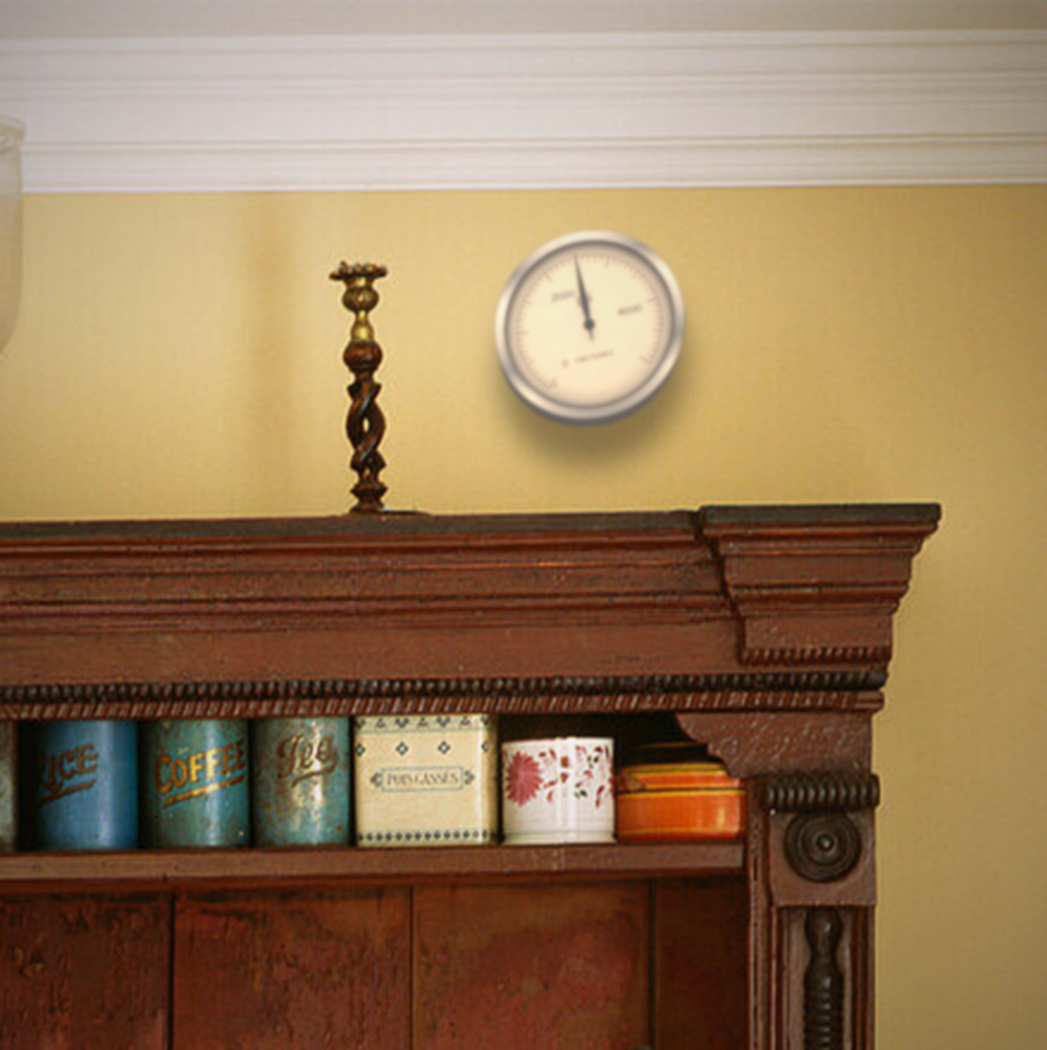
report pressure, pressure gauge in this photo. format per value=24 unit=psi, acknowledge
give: value=2500 unit=psi
